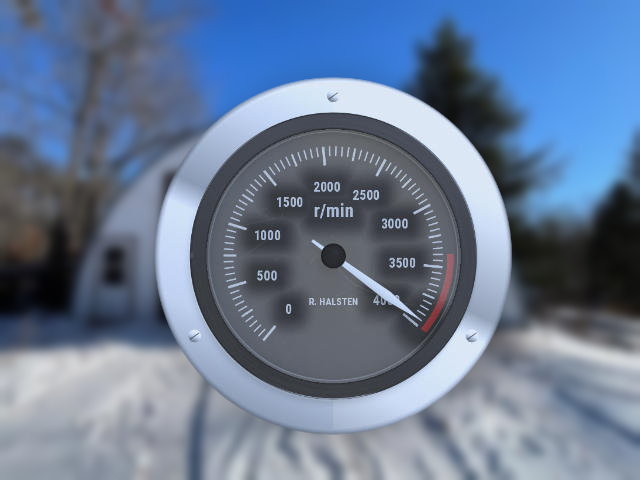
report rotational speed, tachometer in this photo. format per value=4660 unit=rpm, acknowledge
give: value=3950 unit=rpm
